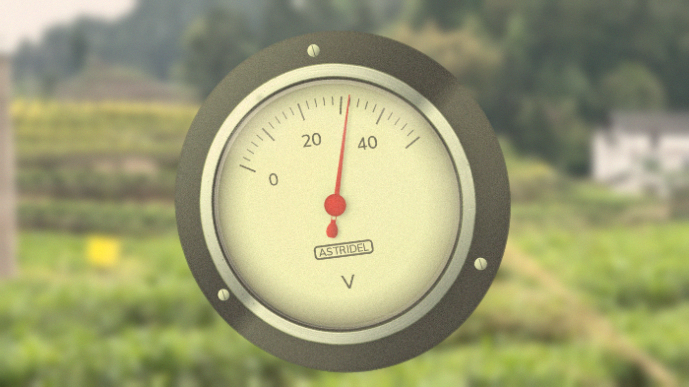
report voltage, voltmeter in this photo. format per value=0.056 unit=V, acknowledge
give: value=32 unit=V
